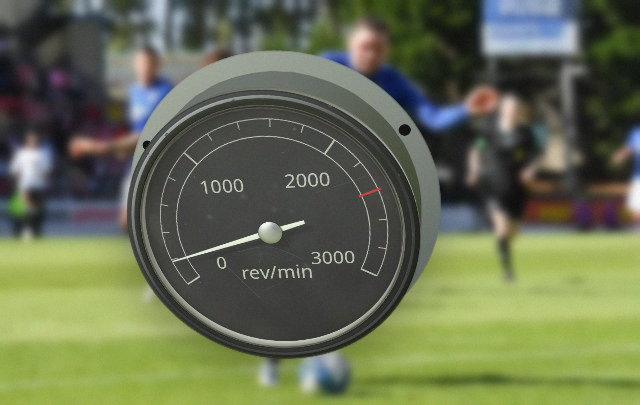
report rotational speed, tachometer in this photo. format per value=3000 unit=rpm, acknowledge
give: value=200 unit=rpm
